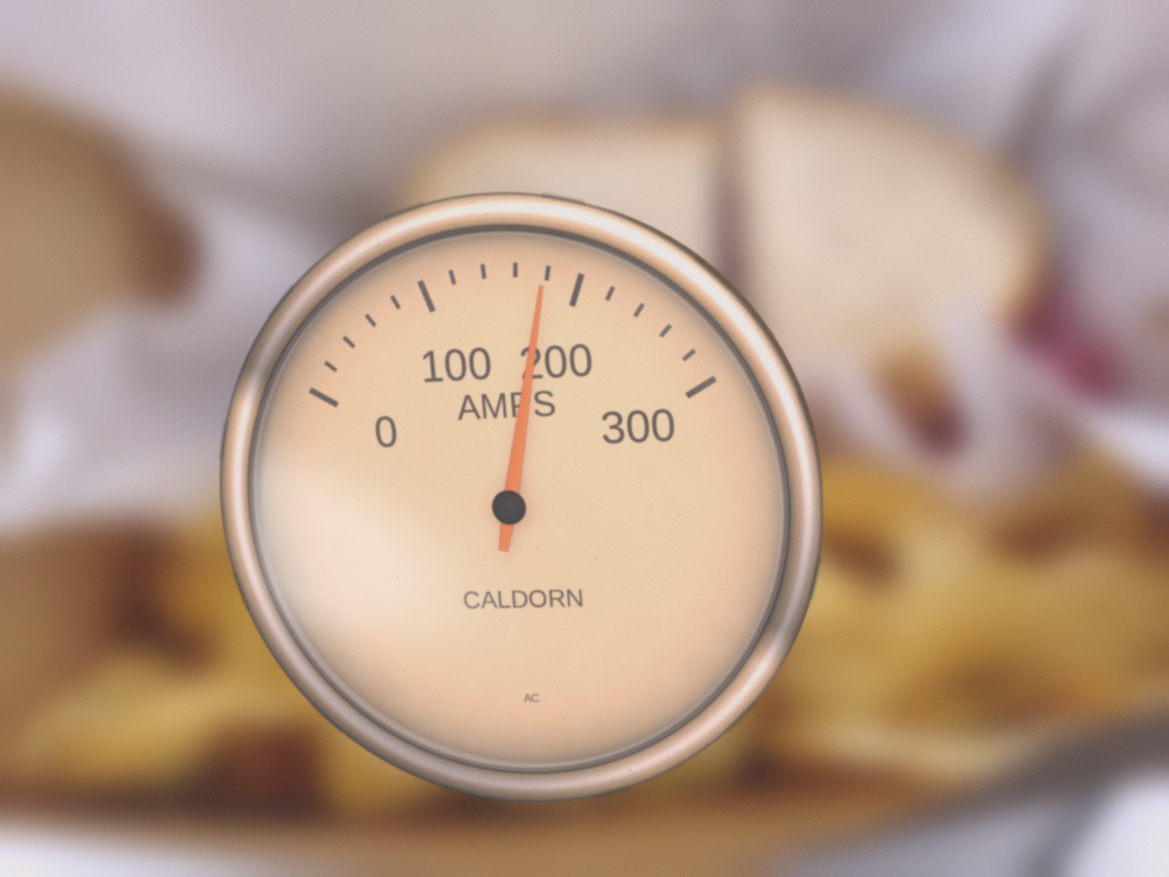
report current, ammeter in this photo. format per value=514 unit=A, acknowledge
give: value=180 unit=A
